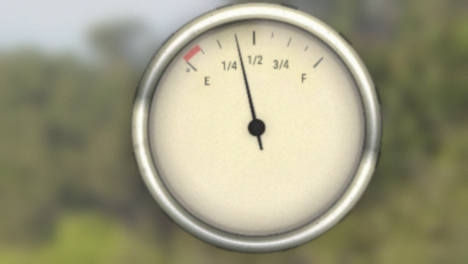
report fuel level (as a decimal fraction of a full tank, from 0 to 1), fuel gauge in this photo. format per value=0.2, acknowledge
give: value=0.375
